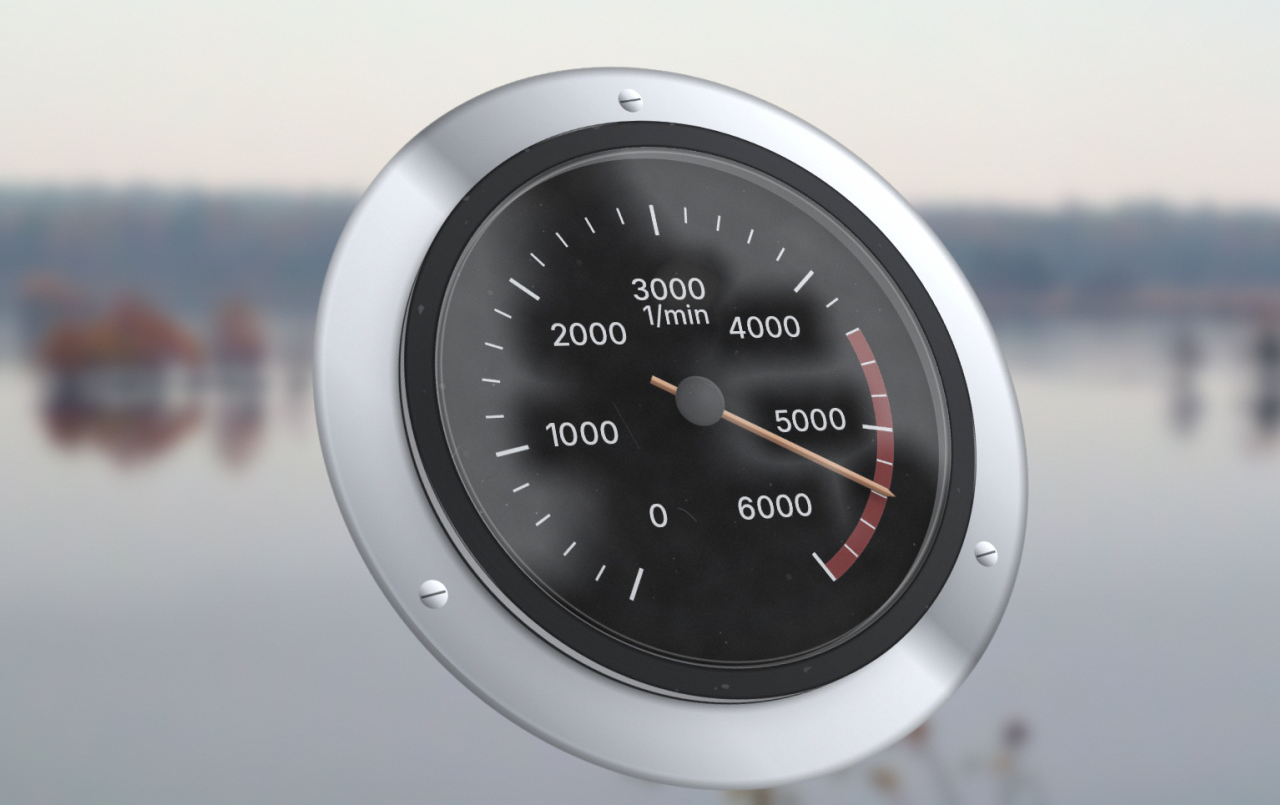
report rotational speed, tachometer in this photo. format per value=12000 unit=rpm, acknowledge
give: value=5400 unit=rpm
